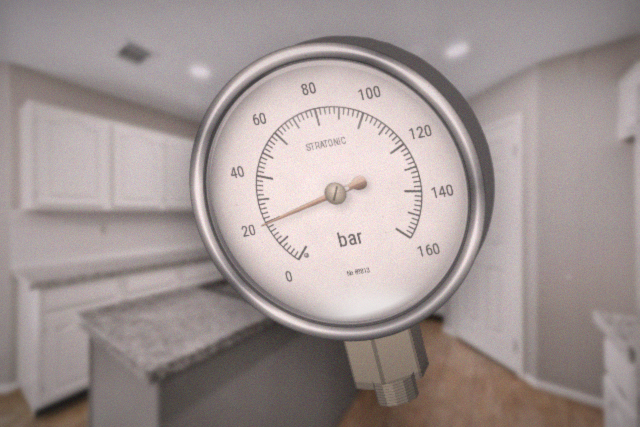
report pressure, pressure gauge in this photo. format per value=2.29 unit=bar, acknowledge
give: value=20 unit=bar
